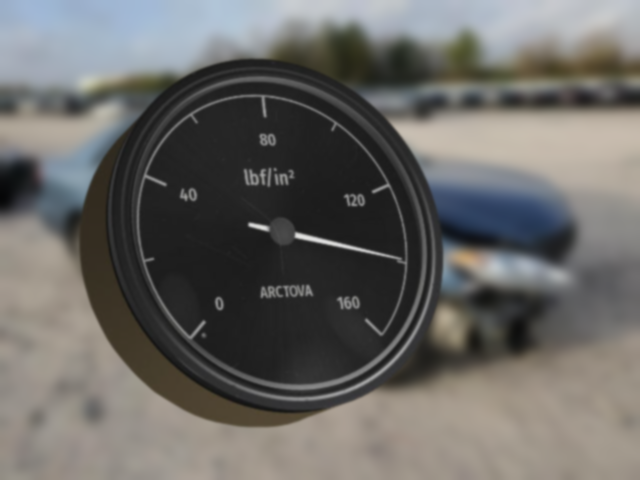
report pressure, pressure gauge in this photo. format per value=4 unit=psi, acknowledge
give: value=140 unit=psi
